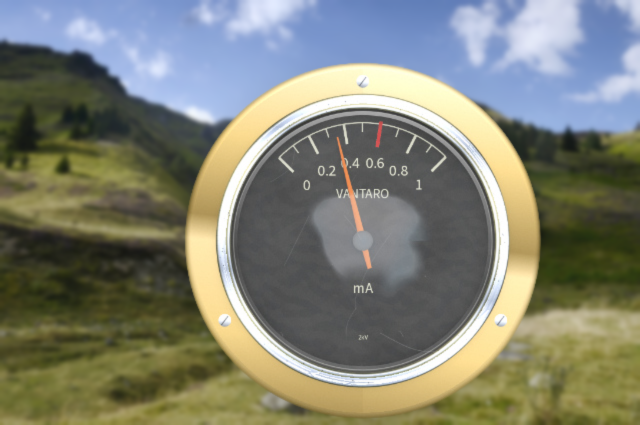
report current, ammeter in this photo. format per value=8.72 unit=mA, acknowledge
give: value=0.35 unit=mA
